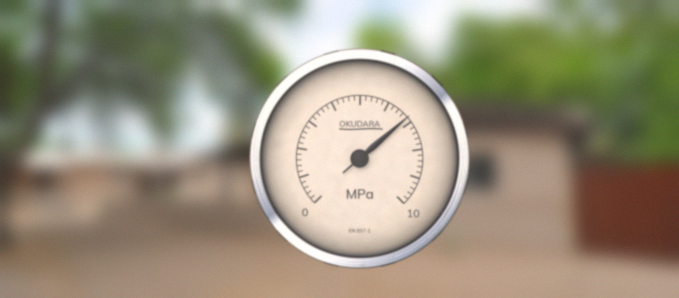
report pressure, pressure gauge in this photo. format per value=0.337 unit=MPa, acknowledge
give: value=6.8 unit=MPa
